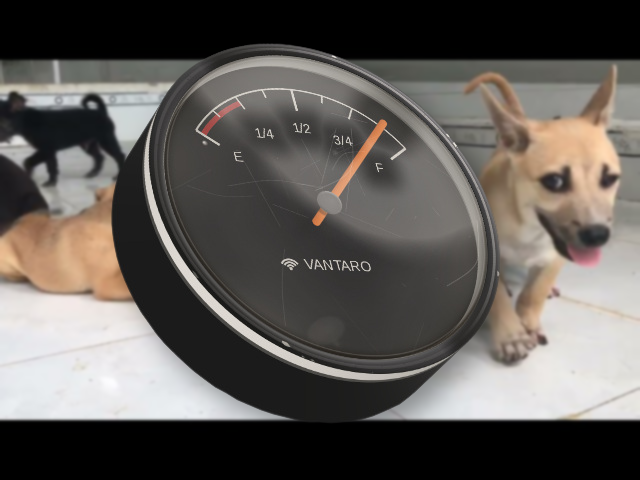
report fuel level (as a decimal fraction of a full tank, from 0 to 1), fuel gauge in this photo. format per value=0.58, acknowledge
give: value=0.875
